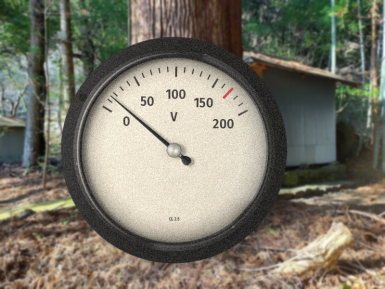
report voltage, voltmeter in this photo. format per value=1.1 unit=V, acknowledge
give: value=15 unit=V
